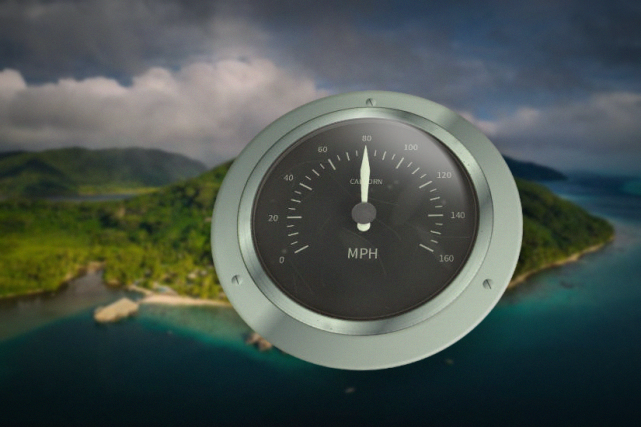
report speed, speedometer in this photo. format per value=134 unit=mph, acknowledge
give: value=80 unit=mph
